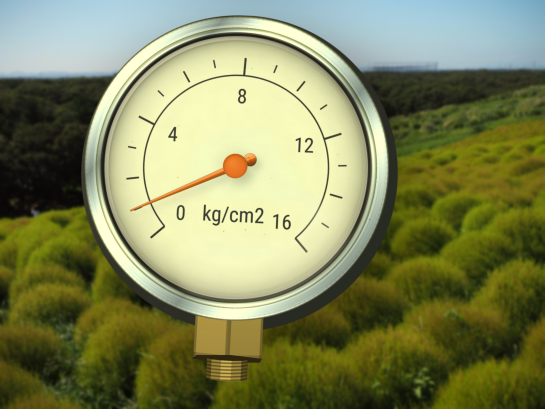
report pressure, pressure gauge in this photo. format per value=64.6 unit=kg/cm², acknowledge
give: value=1 unit=kg/cm²
